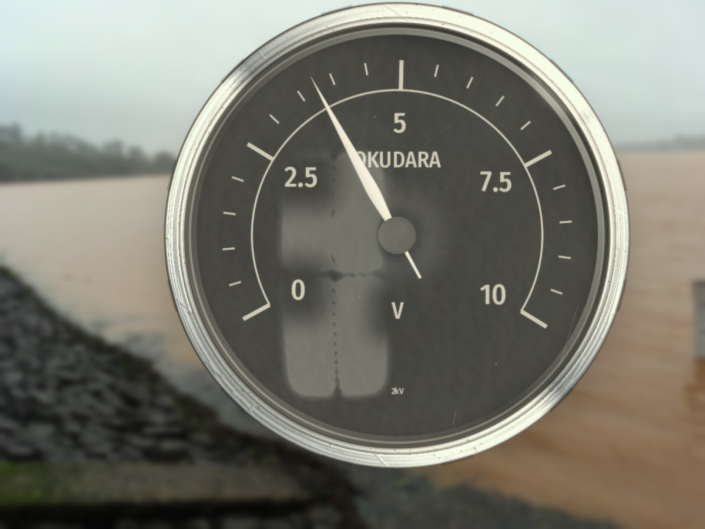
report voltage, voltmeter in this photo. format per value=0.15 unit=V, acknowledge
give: value=3.75 unit=V
